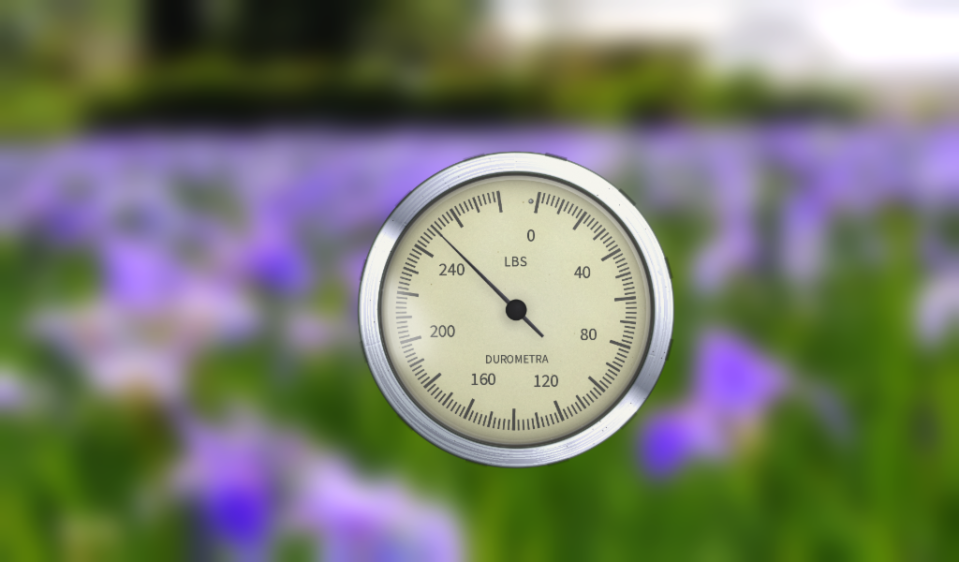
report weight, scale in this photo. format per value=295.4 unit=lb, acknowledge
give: value=250 unit=lb
